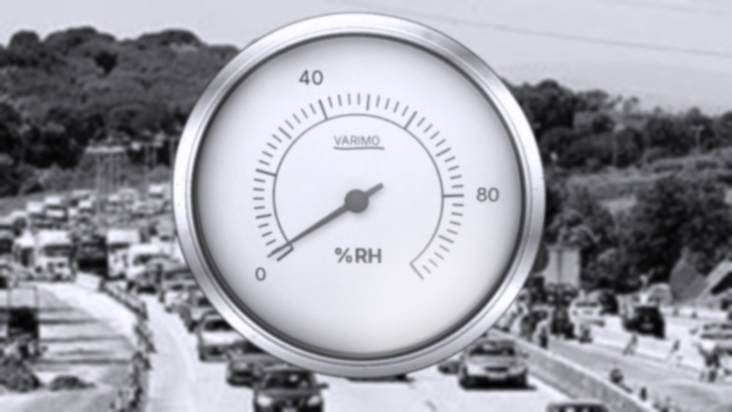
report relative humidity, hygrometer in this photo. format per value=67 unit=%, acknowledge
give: value=2 unit=%
